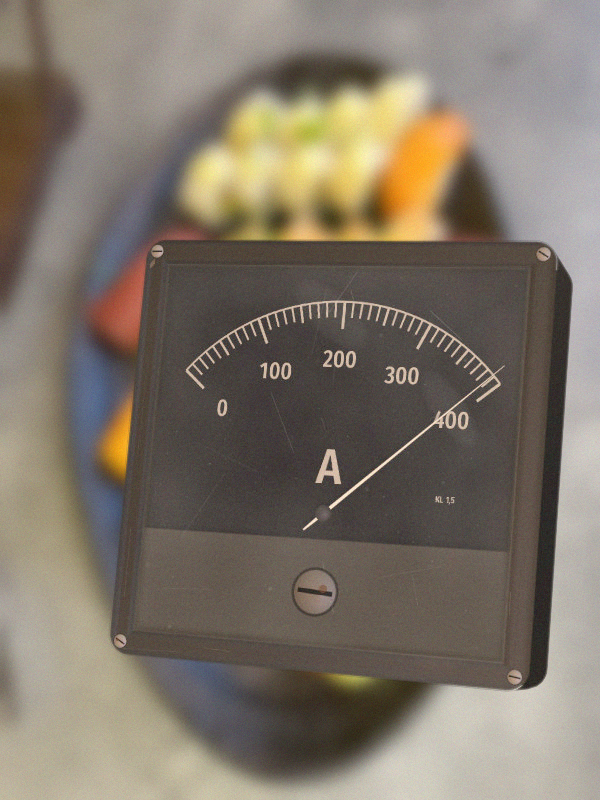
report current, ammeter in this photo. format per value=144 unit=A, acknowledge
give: value=390 unit=A
